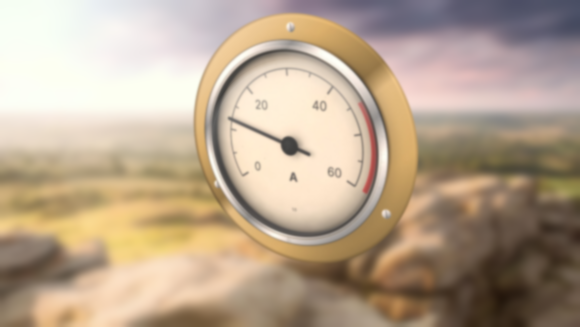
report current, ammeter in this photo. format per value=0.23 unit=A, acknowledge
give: value=12.5 unit=A
